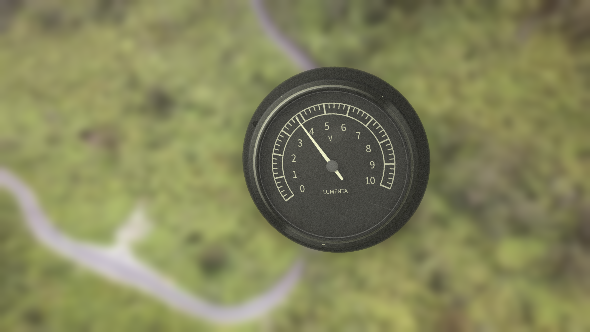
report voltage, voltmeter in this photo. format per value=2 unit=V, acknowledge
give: value=3.8 unit=V
